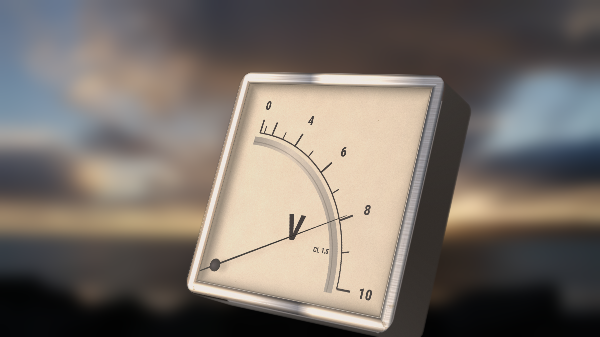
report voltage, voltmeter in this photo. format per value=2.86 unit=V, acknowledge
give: value=8 unit=V
